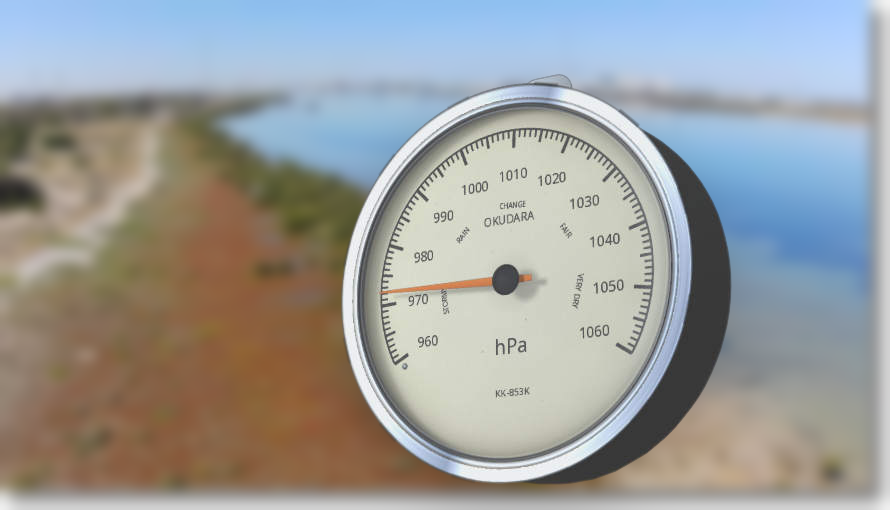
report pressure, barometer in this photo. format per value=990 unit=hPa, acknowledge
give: value=972 unit=hPa
